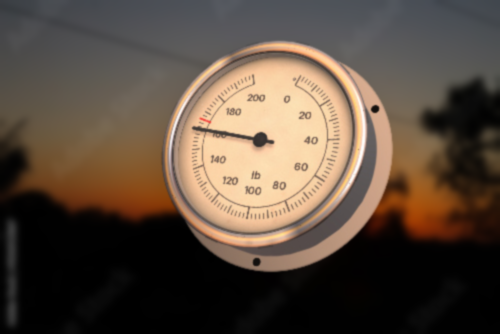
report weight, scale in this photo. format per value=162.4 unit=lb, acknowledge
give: value=160 unit=lb
